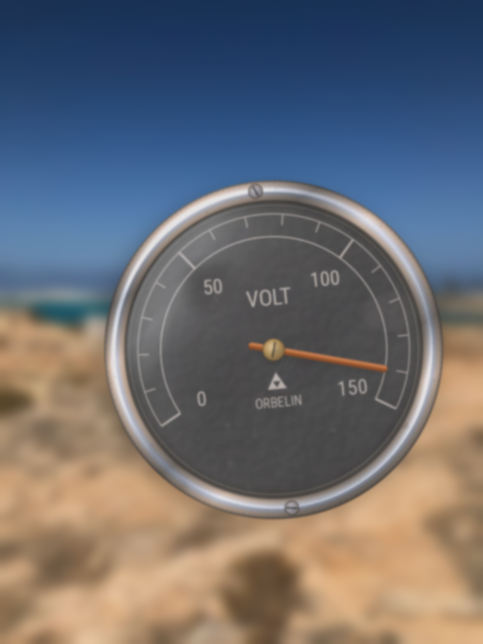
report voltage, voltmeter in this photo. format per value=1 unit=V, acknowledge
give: value=140 unit=V
